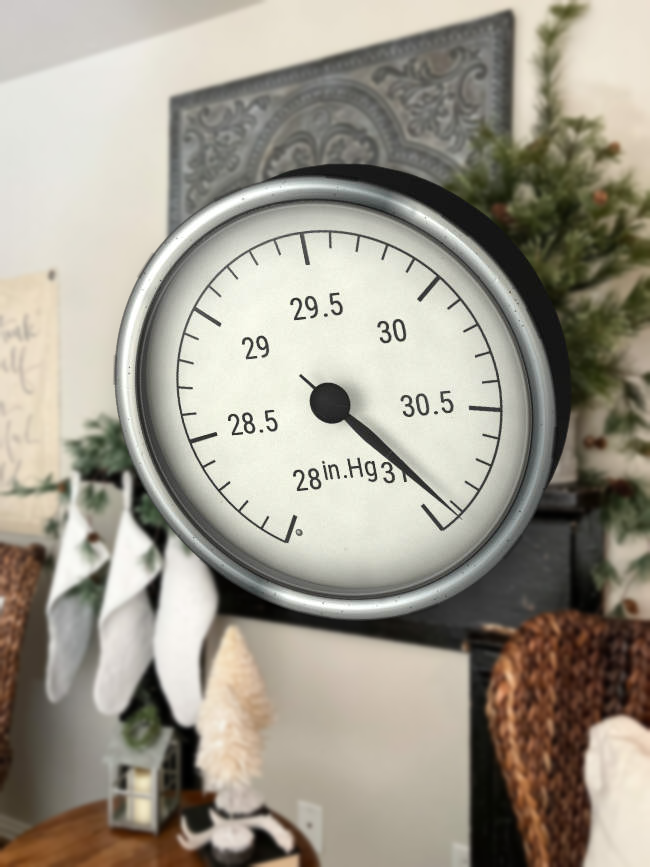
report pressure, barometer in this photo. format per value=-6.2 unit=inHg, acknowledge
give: value=30.9 unit=inHg
